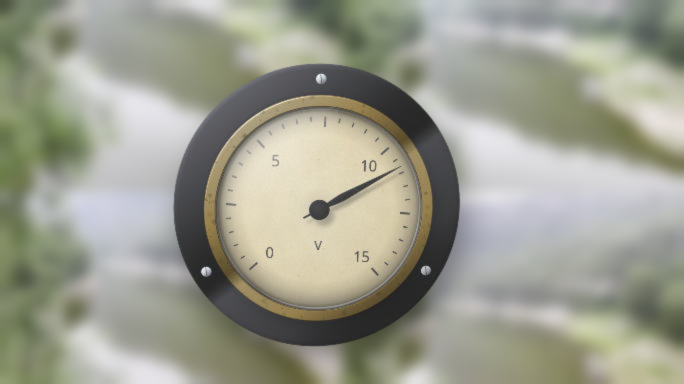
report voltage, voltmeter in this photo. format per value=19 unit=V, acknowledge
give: value=10.75 unit=V
